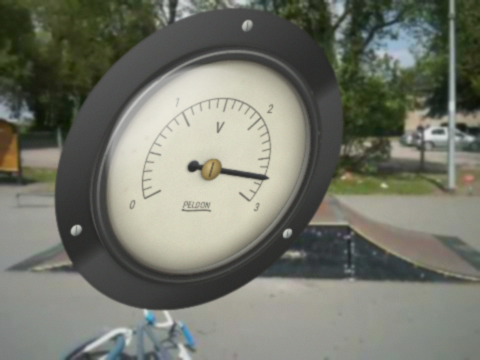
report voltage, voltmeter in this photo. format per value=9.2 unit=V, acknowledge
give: value=2.7 unit=V
